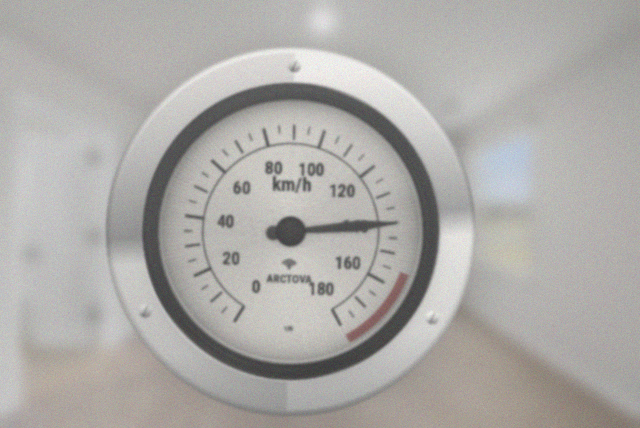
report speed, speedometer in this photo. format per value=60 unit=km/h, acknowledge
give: value=140 unit=km/h
